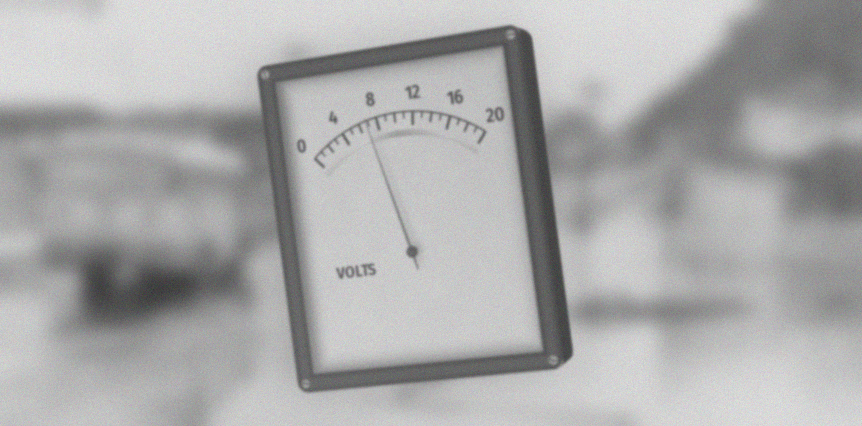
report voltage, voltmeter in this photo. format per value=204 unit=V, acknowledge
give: value=7 unit=V
